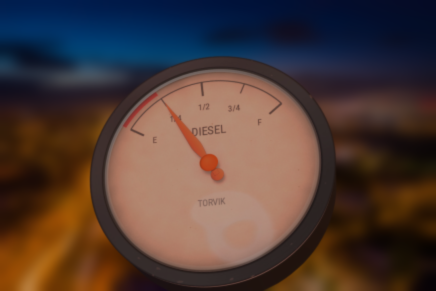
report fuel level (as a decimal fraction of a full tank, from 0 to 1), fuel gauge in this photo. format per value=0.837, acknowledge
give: value=0.25
